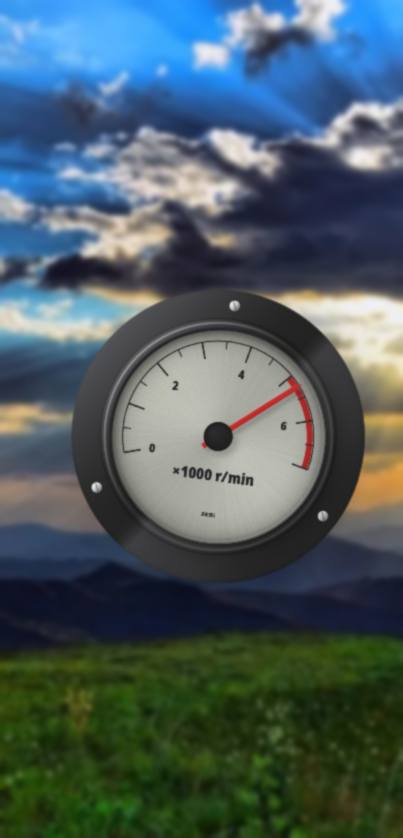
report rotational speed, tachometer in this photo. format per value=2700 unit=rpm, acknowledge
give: value=5250 unit=rpm
